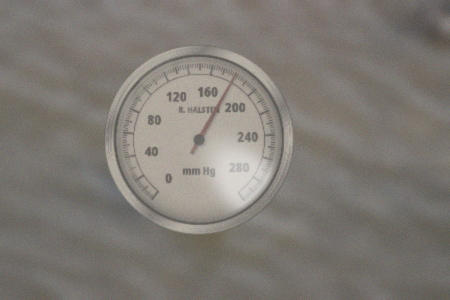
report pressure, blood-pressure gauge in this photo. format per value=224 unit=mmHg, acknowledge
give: value=180 unit=mmHg
